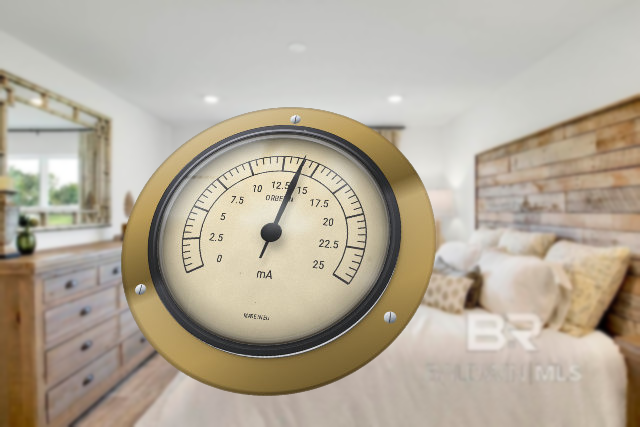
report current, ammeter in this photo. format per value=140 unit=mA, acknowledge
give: value=14 unit=mA
